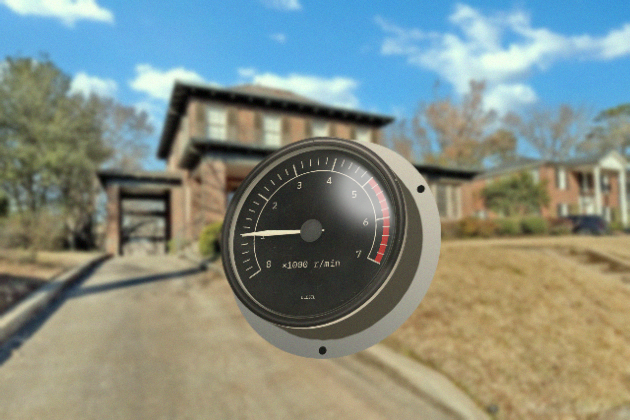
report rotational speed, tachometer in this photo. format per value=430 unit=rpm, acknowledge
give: value=1000 unit=rpm
